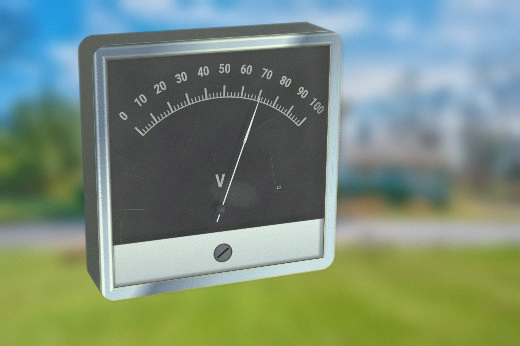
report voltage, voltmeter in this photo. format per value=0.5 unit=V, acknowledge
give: value=70 unit=V
